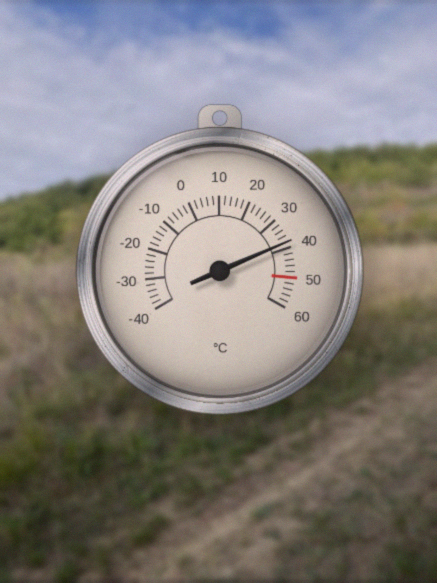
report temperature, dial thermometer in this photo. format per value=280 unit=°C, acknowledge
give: value=38 unit=°C
